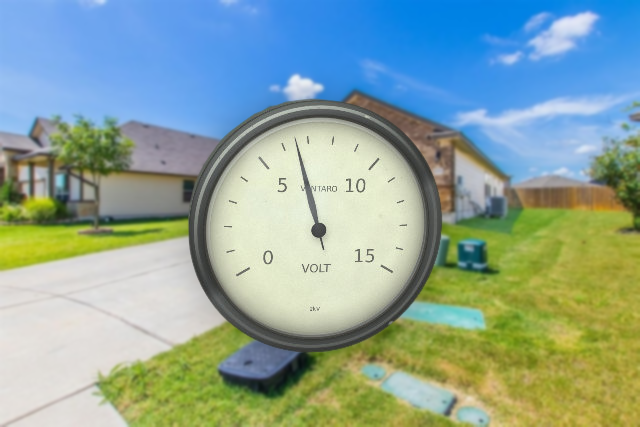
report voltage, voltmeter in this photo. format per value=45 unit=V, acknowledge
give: value=6.5 unit=V
